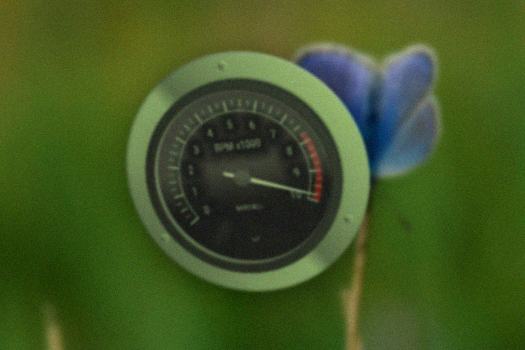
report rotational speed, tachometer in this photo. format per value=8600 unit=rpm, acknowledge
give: value=9750 unit=rpm
